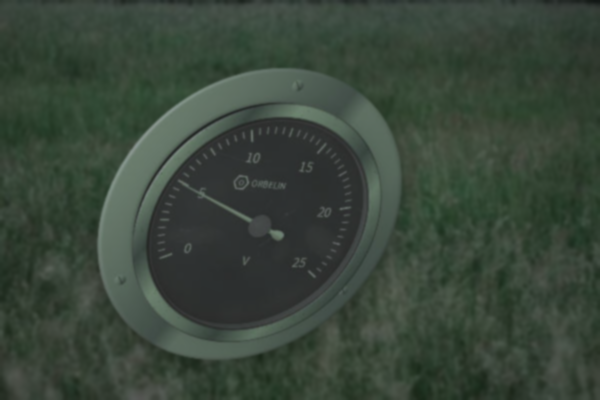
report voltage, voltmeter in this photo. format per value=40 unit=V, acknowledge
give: value=5 unit=V
